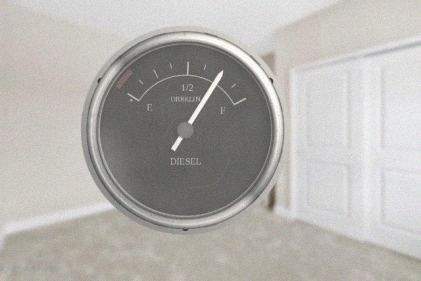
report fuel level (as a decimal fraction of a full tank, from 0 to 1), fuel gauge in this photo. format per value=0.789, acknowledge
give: value=0.75
